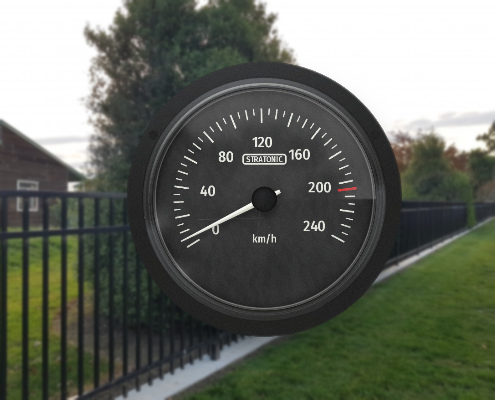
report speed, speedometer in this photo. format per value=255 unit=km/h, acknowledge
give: value=5 unit=km/h
